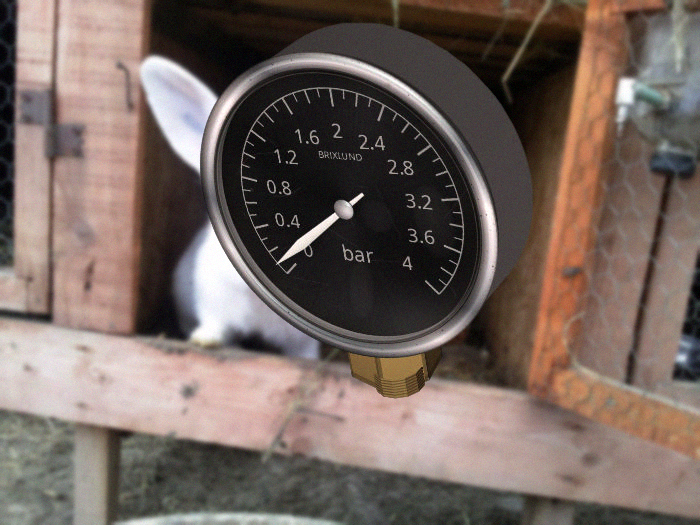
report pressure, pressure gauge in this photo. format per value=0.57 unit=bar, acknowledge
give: value=0.1 unit=bar
